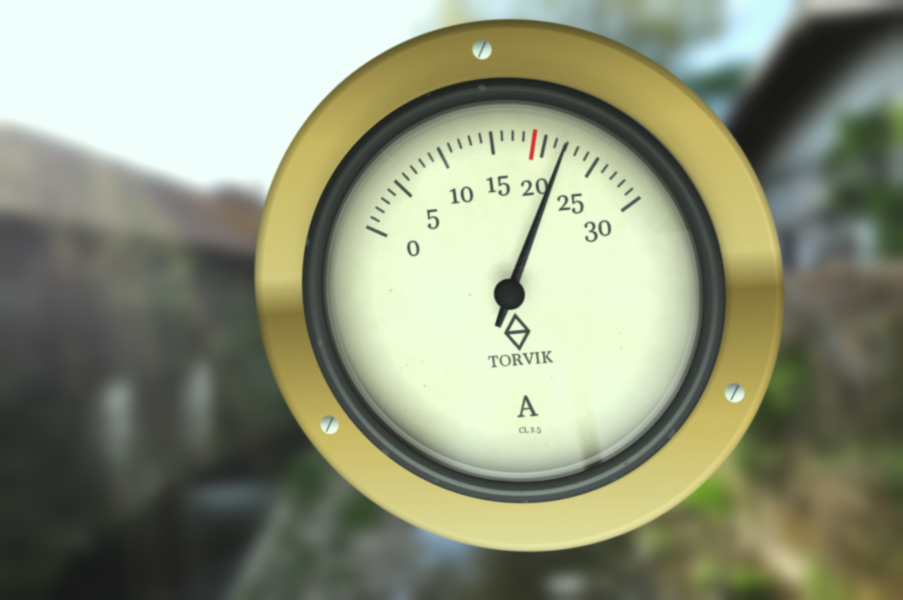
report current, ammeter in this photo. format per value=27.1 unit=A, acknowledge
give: value=22 unit=A
